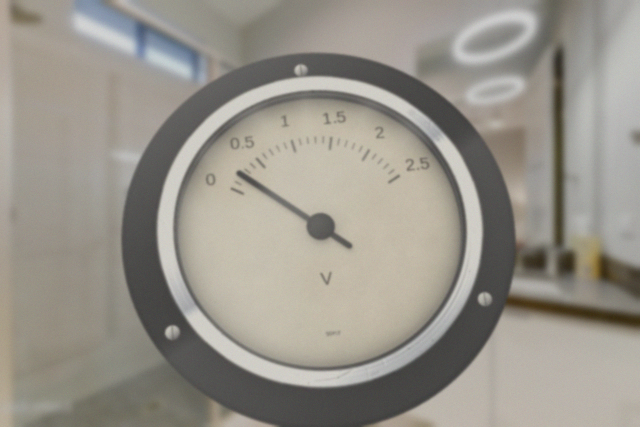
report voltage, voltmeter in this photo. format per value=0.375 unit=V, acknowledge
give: value=0.2 unit=V
